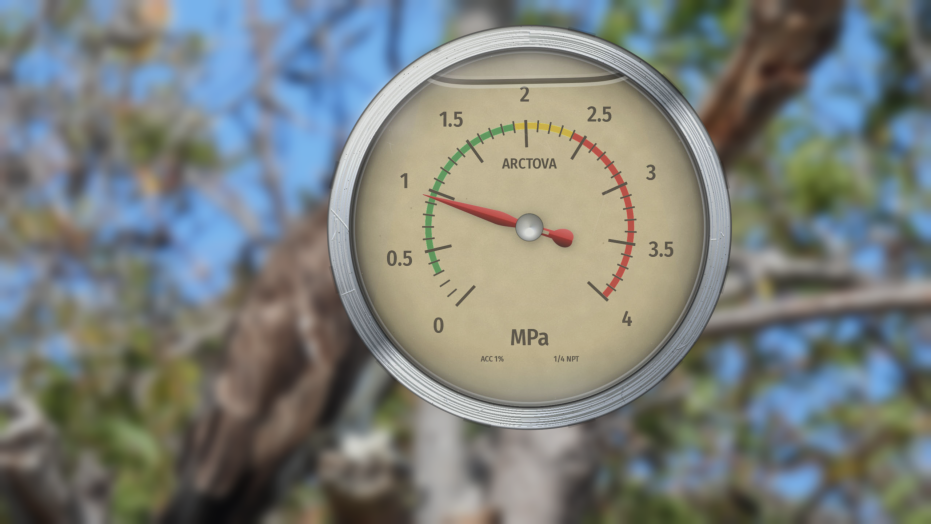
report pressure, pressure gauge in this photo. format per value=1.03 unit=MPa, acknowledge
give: value=0.95 unit=MPa
